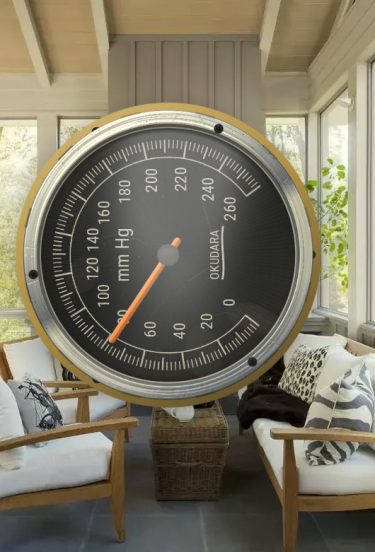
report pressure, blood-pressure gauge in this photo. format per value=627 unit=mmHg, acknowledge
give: value=78 unit=mmHg
